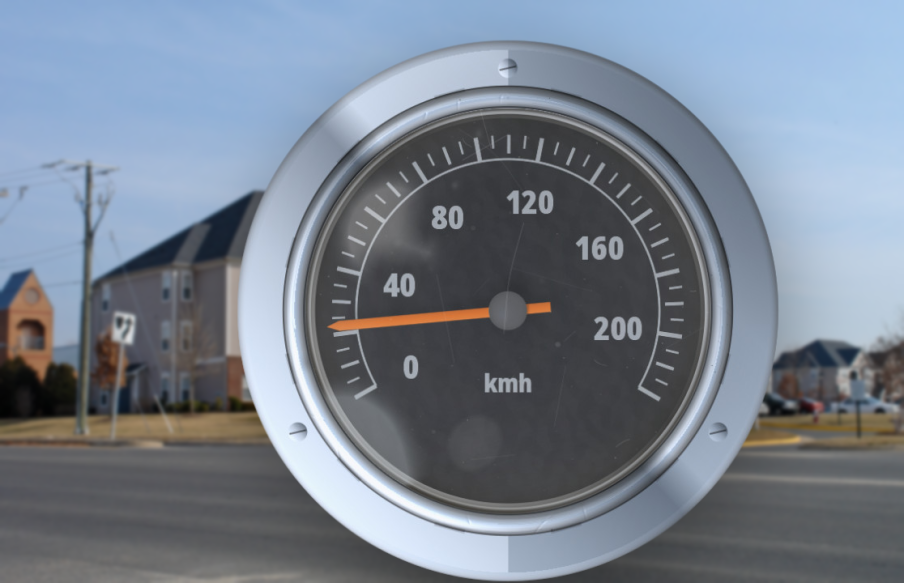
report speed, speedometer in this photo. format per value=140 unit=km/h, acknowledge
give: value=22.5 unit=km/h
